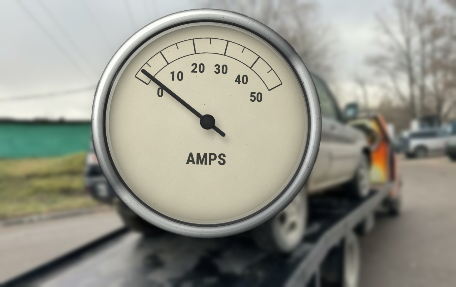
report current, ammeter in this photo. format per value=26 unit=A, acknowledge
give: value=2.5 unit=A
